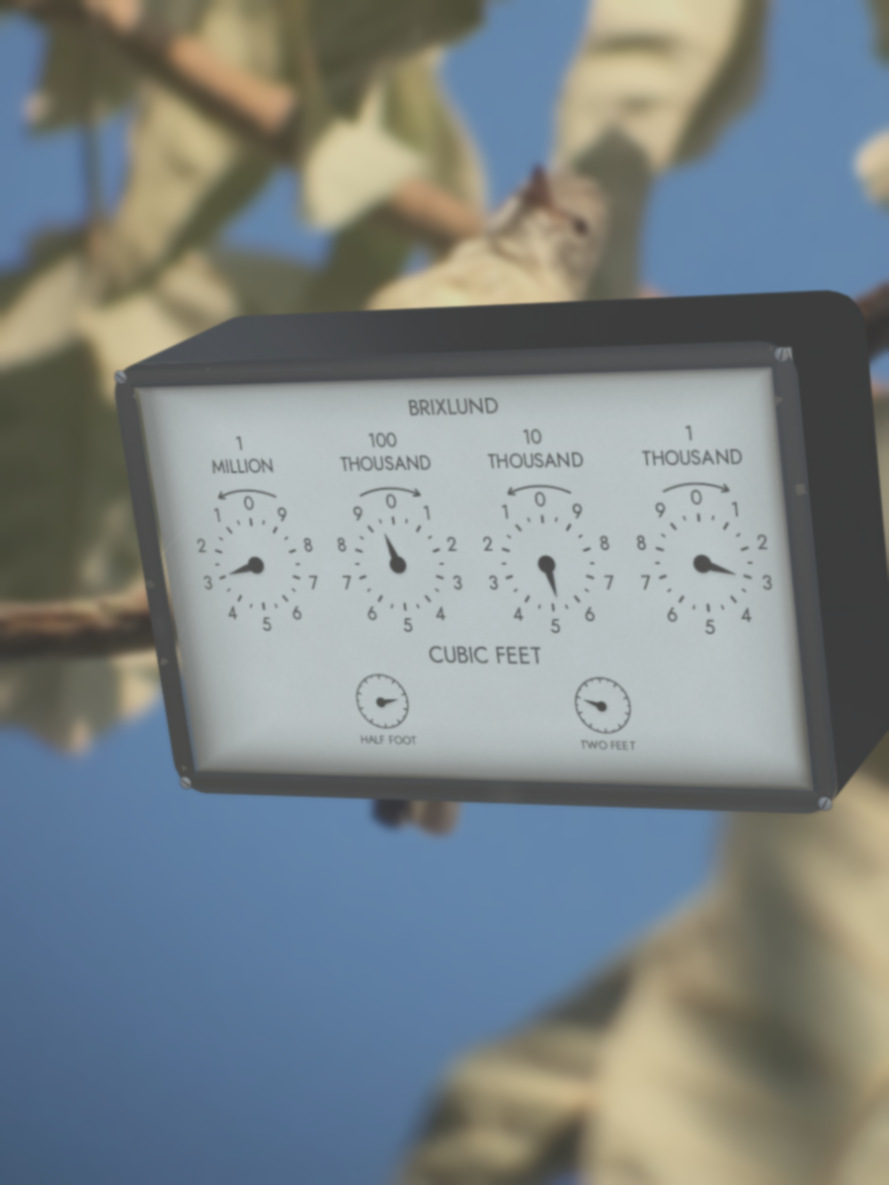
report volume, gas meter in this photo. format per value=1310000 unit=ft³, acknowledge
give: value=295300 unit=ft³
